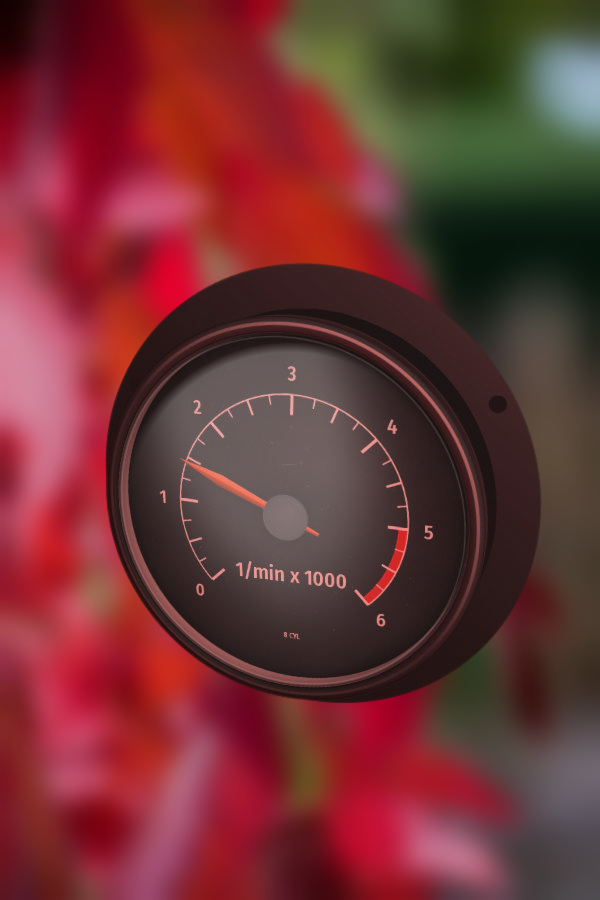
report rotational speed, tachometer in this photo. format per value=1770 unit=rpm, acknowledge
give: value=1500 unit=rpm
